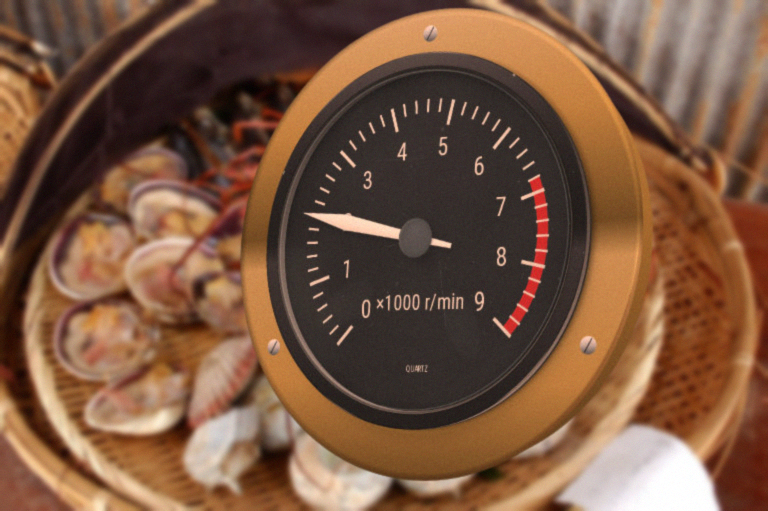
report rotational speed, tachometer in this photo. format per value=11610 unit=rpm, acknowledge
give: value=2000 unit=rpm
